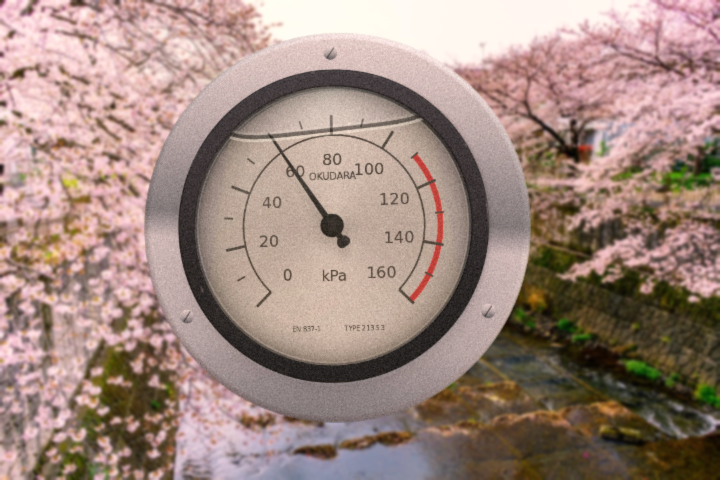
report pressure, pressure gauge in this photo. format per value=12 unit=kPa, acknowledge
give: value=60 unit=kPa
